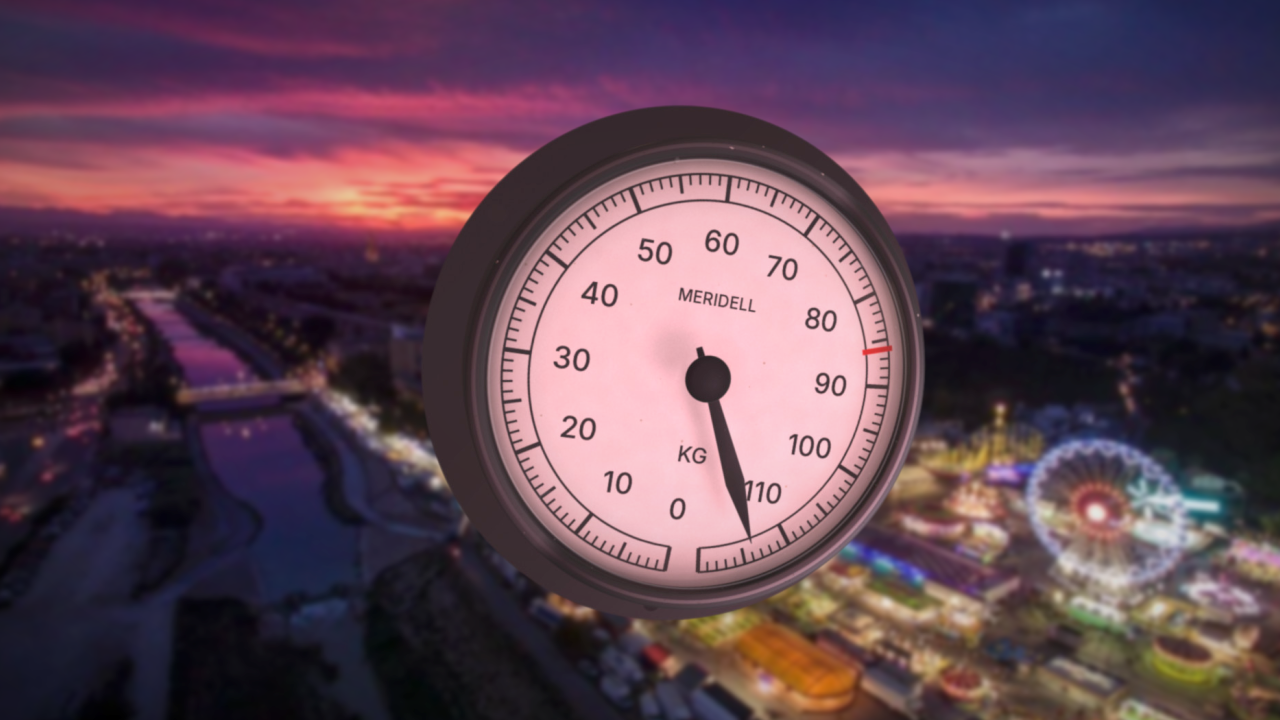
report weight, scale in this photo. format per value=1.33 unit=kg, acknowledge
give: value=114 unit=kg
